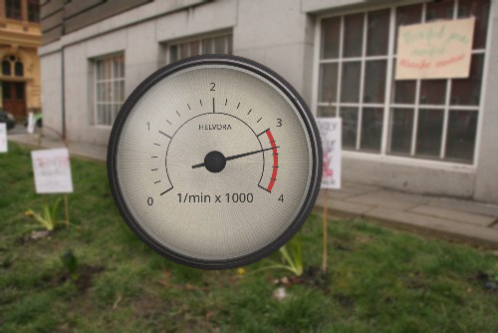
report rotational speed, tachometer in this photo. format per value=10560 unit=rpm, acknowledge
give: value=3300 unit=rpm
